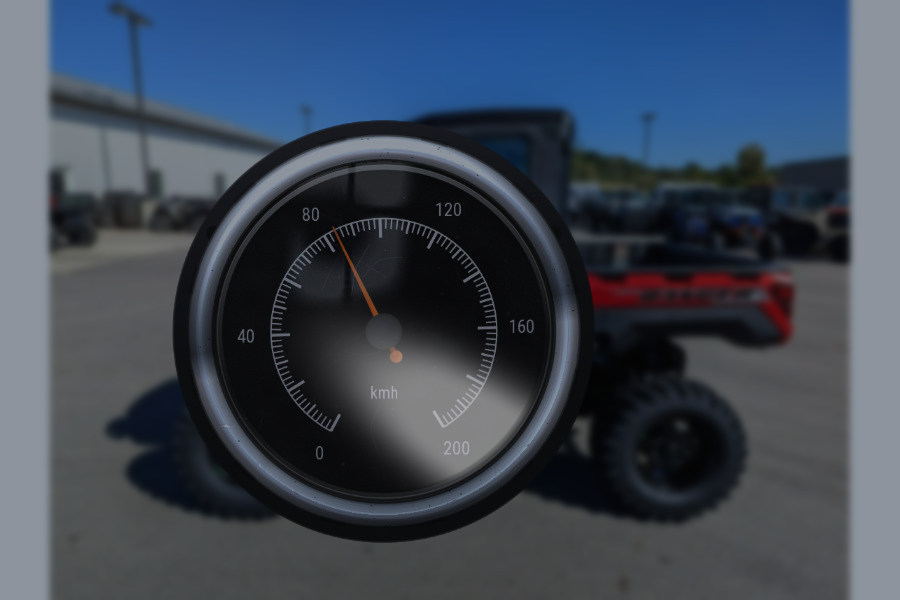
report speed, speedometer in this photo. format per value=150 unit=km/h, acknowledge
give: value=84 unit=km/h
